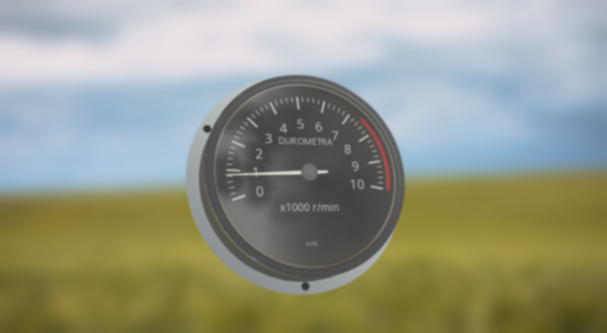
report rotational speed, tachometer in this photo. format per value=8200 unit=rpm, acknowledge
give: value=800 unit=rpm
